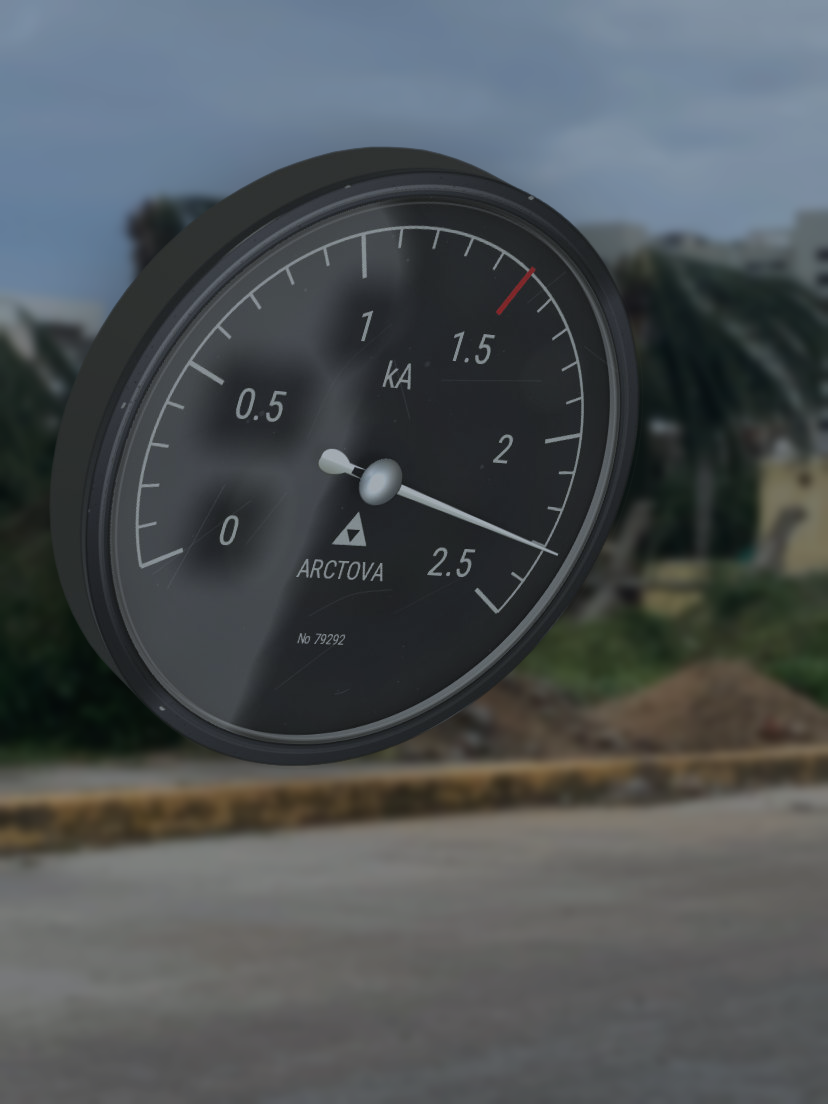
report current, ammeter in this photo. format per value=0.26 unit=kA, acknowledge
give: value=2.3 unit=kA
